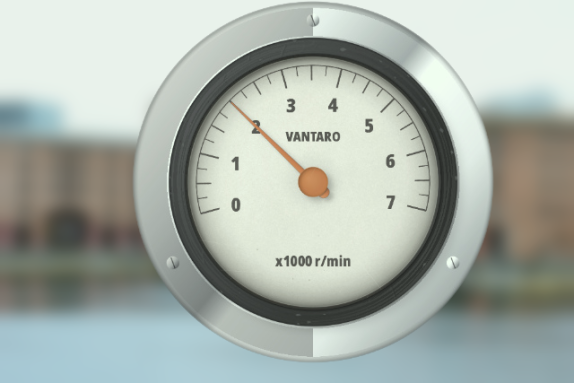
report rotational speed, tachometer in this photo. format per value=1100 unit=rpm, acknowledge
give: value=2000 unit=rpm
